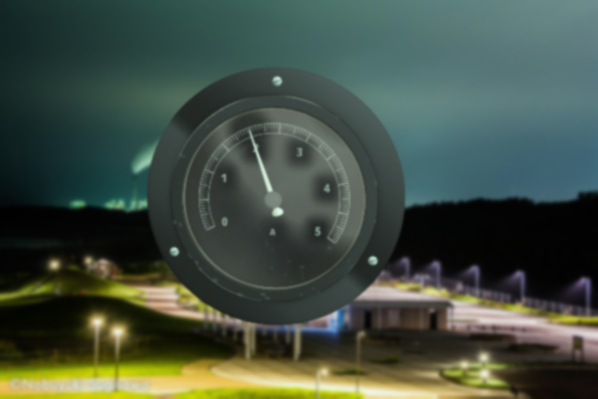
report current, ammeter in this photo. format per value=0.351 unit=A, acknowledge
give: value=2 unit=A
